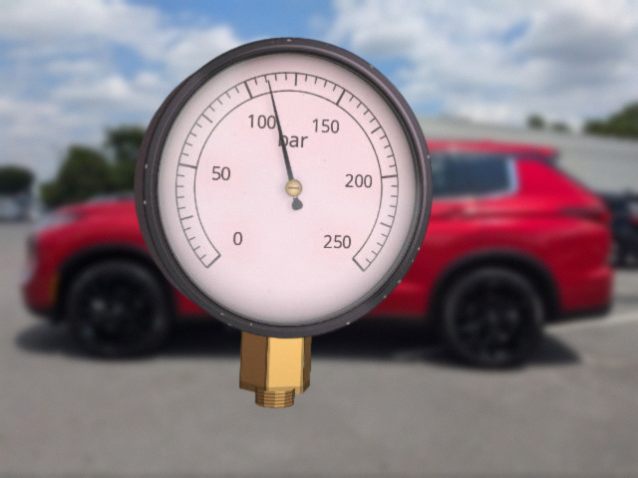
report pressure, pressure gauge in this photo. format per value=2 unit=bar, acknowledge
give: value=110 unit=bar
